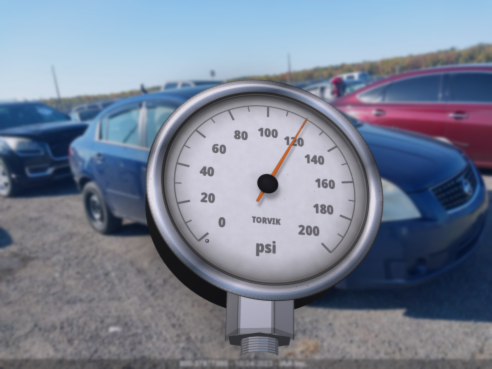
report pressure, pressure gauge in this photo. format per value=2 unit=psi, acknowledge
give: value=120 unit=psi
